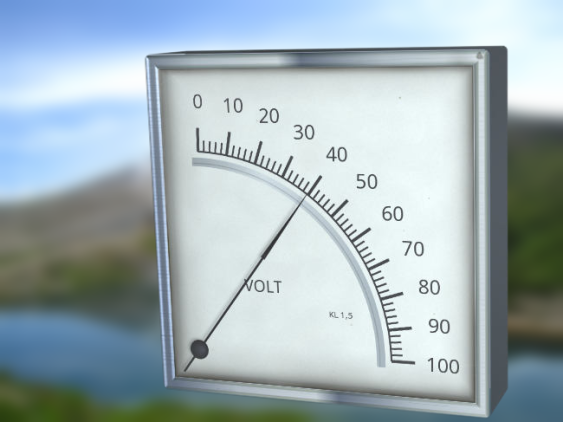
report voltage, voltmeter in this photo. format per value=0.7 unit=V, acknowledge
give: value=40 unit=V
